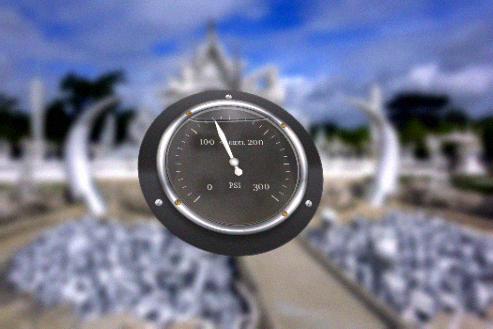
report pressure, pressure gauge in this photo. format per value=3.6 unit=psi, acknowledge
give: value=130 unit=psi
